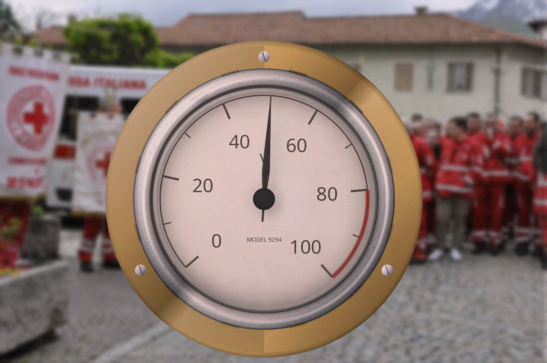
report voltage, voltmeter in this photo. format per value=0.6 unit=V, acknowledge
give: value=50 unit=V
